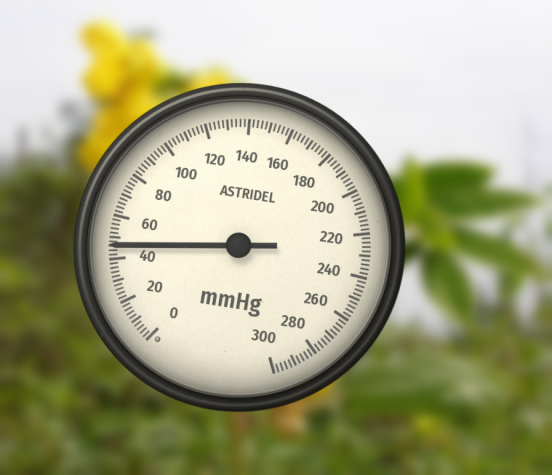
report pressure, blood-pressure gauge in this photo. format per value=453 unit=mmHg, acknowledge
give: value=46 unit=mmHg
